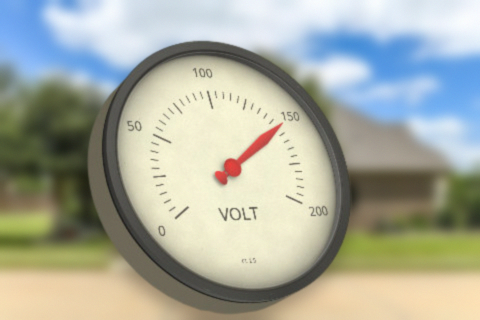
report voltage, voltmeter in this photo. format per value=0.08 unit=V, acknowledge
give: value=150 unit=V
